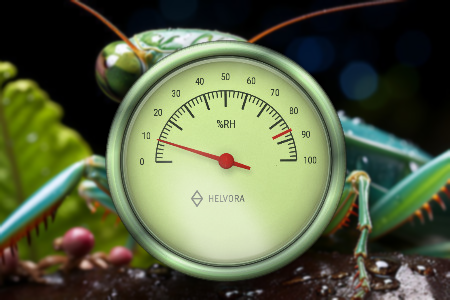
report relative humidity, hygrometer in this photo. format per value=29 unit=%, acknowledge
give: value=10 unit=%
